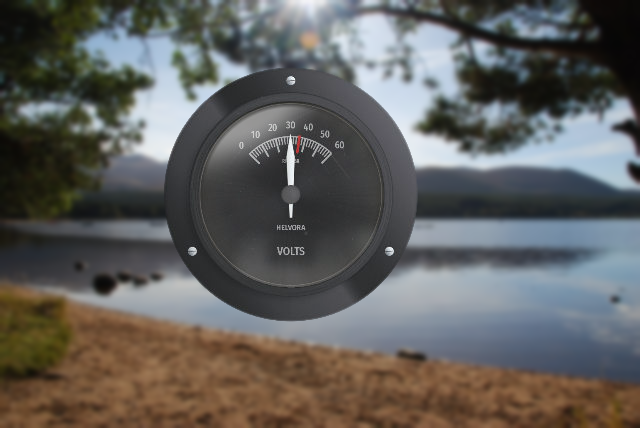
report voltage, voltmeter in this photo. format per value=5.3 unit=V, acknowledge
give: value=30 unit=V
